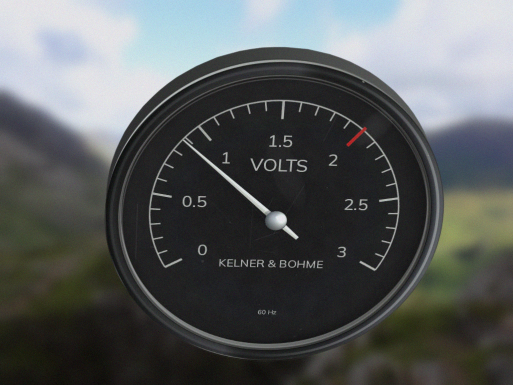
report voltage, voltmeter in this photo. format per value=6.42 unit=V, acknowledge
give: value=0.9 unit=V
